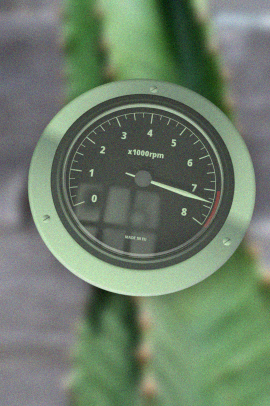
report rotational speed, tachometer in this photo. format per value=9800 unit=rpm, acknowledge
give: value=7375 unit=rpm
